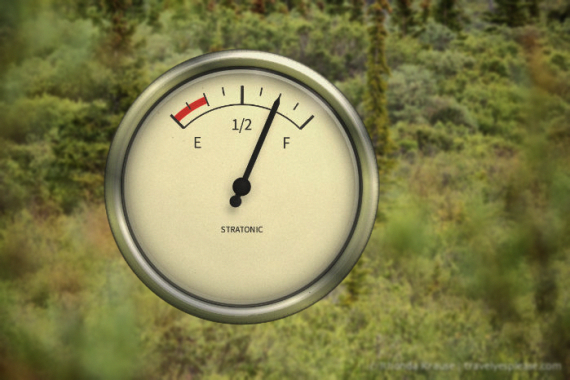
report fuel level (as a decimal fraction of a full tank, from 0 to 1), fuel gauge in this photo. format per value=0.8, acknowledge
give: value=0.75
